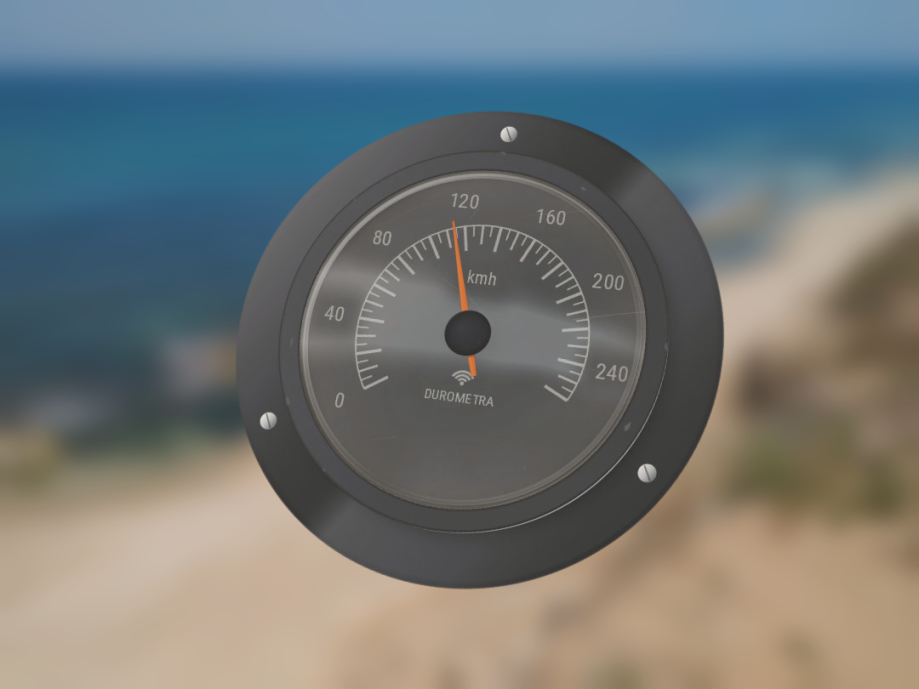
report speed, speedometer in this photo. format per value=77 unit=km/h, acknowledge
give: value=115 unit=km/h
